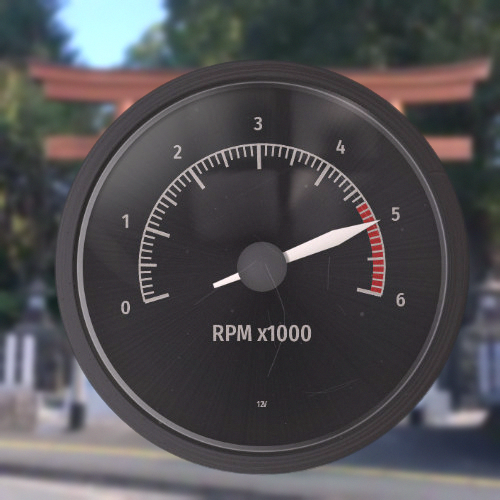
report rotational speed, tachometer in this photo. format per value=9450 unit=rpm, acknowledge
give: value=5000 unit=rpm
